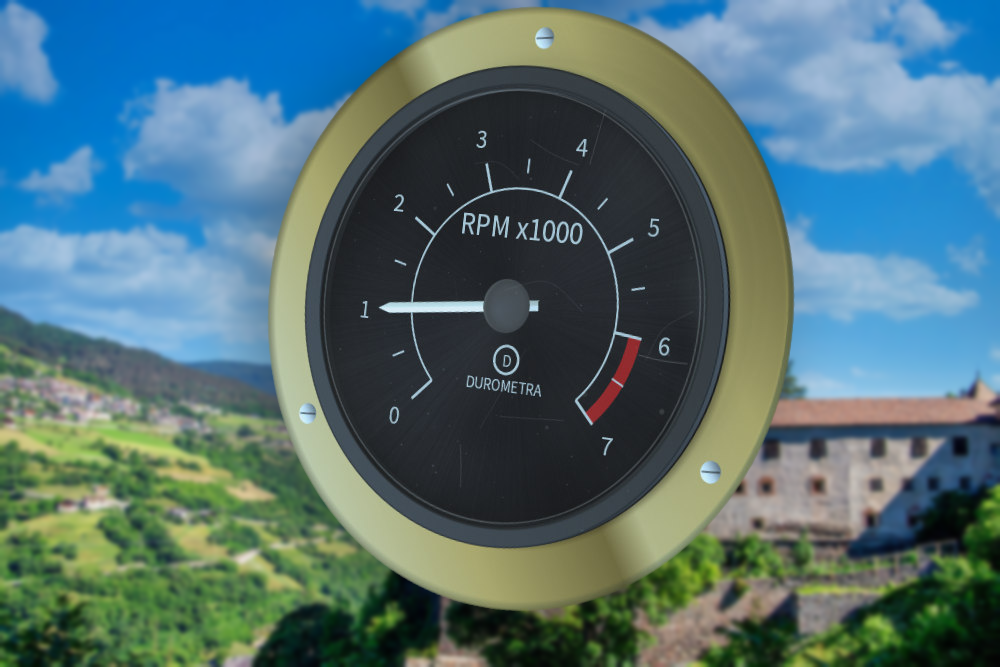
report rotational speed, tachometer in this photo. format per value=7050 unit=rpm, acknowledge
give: value=1000 unit=rpm
